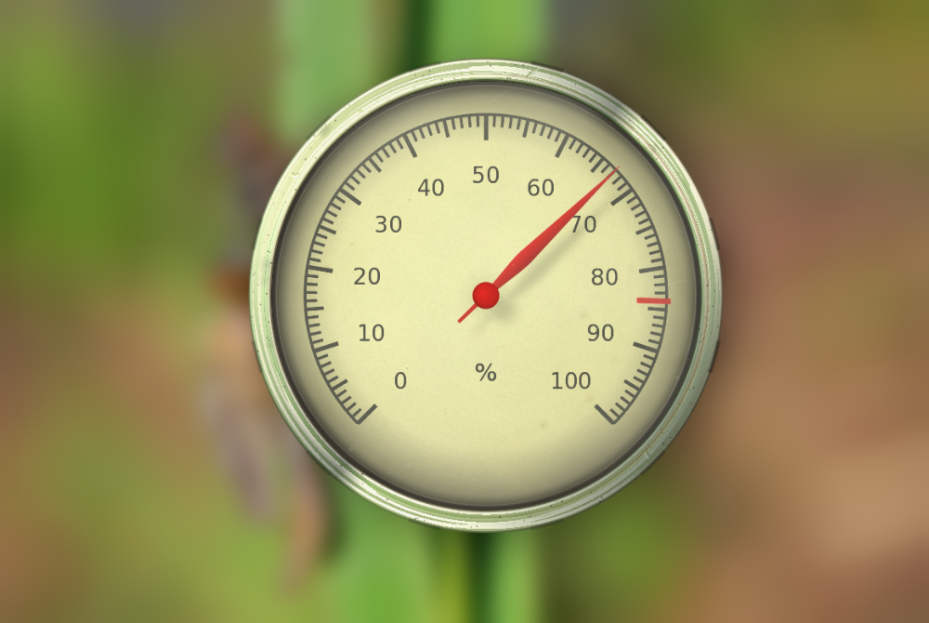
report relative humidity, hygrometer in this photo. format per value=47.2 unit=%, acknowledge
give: value=67 unit=%
